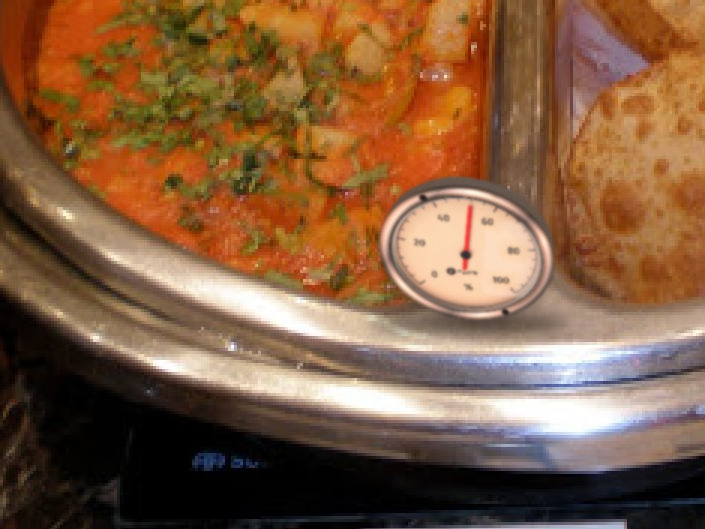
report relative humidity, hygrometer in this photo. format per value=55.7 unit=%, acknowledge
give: value=52 unit=%
